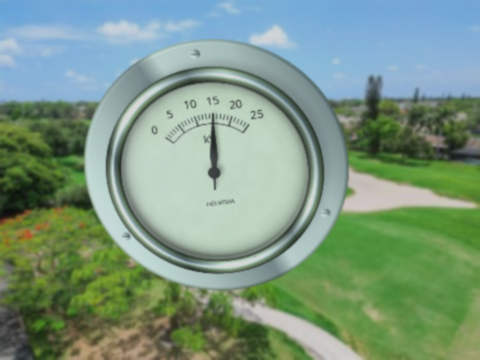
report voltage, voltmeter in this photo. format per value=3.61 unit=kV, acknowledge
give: value=15 unit=kV
